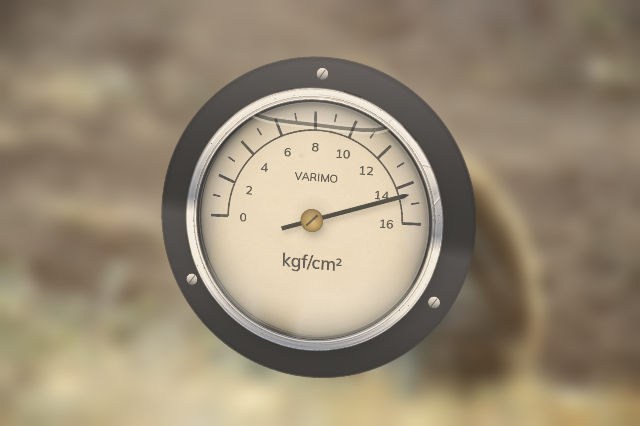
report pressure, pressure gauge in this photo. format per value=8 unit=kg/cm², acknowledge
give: value=14.5 unit=kg/cm²
